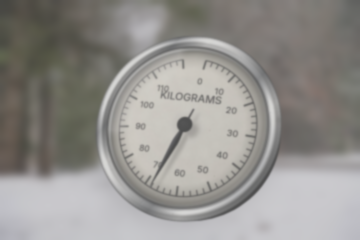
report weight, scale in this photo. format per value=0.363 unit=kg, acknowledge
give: value=68 unit=kg
